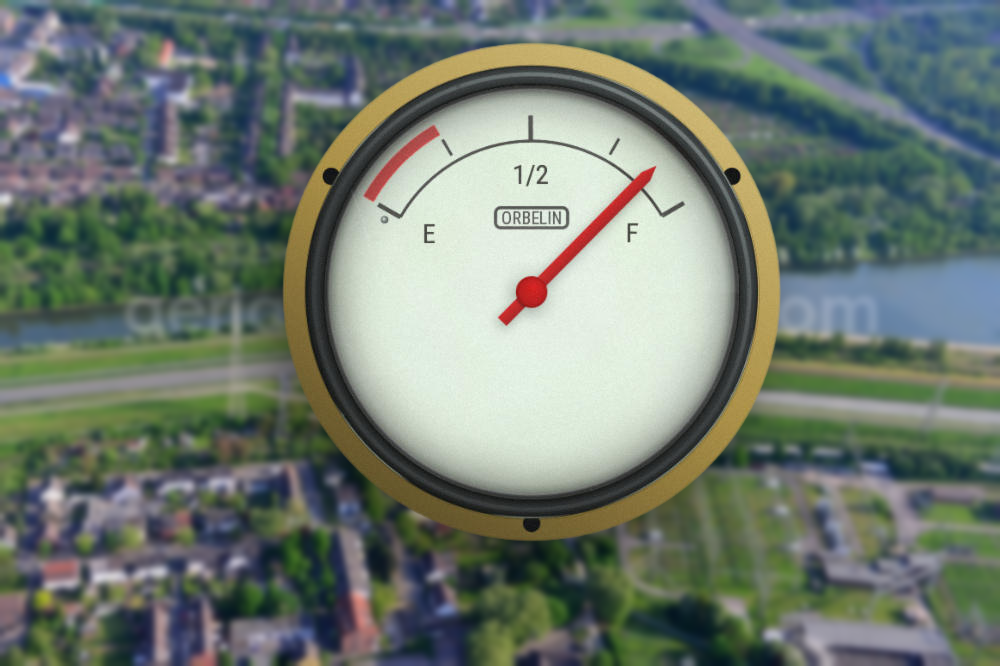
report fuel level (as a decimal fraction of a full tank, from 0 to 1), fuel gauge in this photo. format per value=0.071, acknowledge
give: value=0.875
